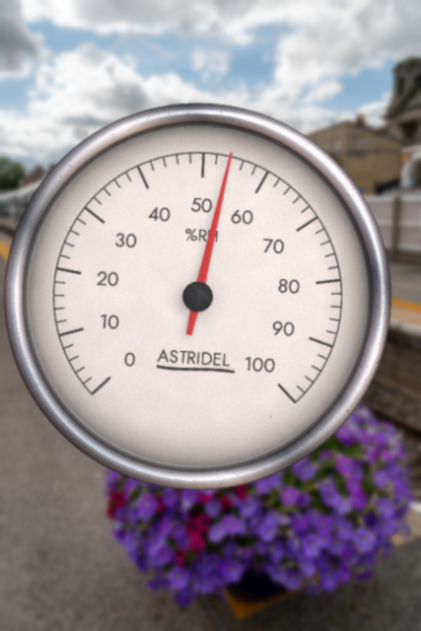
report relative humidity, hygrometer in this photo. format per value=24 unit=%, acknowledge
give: value=54 unit=%
